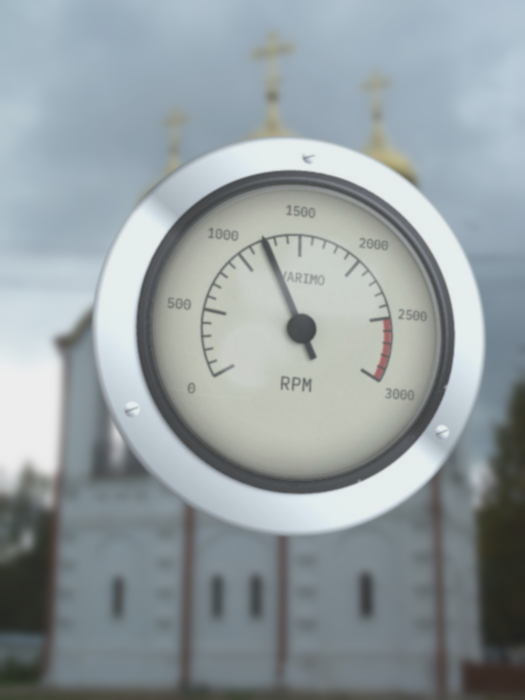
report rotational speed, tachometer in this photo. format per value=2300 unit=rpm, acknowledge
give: value=1200 unit=rpm
